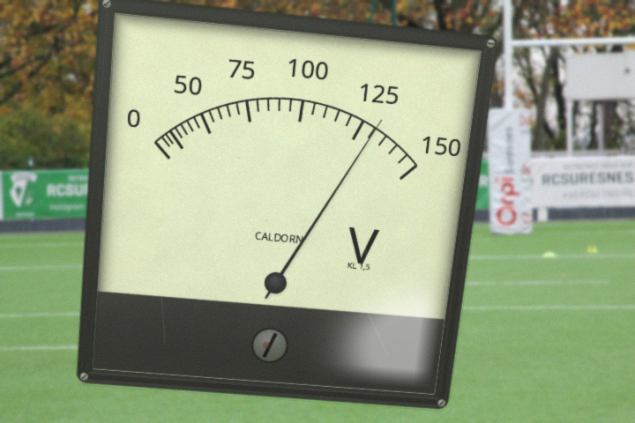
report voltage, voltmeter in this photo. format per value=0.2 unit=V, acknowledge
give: value=130 unit=V
